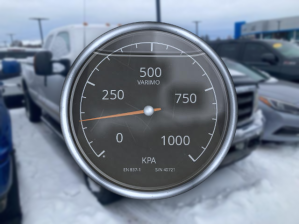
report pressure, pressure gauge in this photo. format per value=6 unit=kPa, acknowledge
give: value=125 unit=kPa
